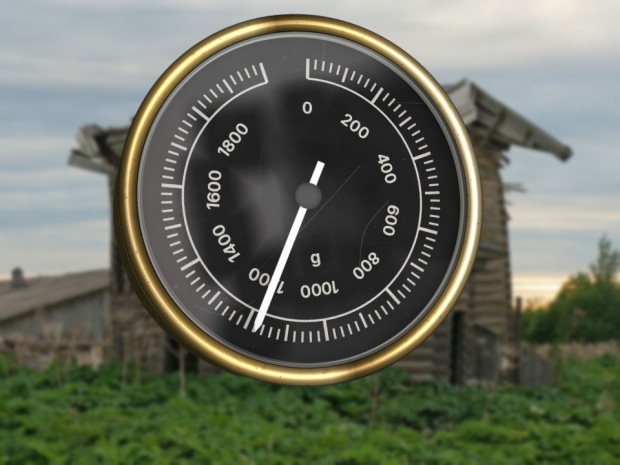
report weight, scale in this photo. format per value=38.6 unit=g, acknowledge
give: value=1180 unit=g
